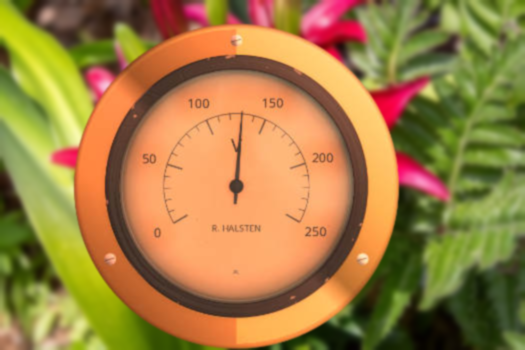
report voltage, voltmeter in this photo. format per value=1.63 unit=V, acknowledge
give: value=130 unit=V
